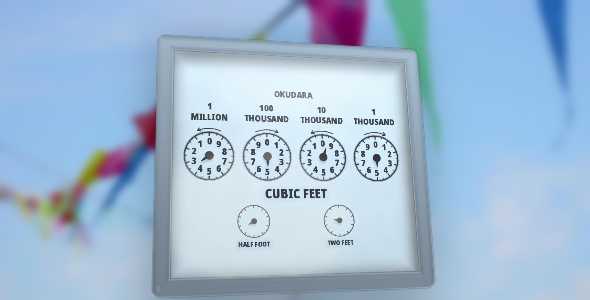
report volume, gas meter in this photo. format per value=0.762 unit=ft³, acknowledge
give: value=349500 unit=ft³
